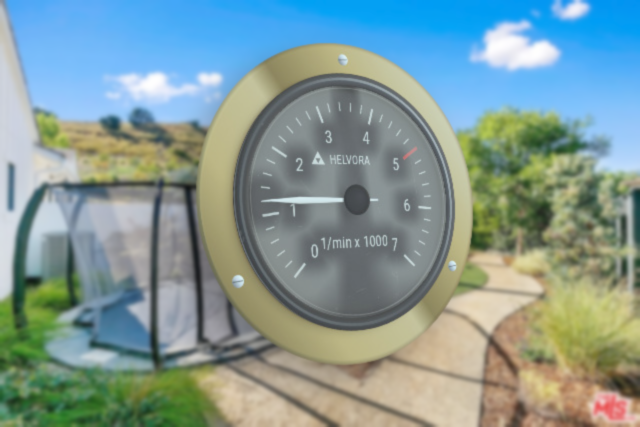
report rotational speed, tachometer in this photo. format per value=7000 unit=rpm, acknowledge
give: value=1200 unit=rpm
